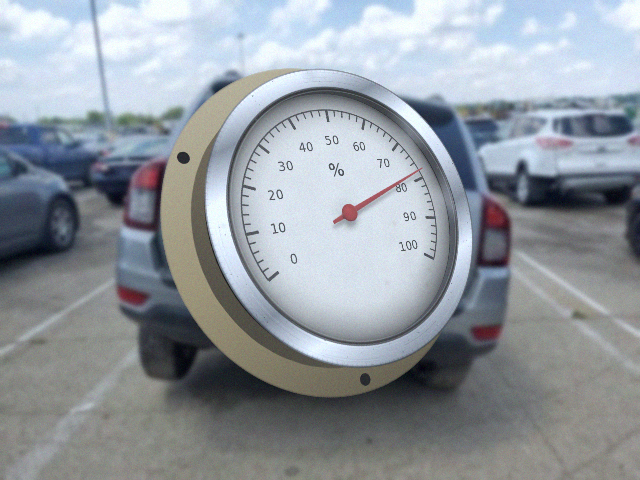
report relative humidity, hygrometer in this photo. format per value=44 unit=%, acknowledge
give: value=78 unit=%
